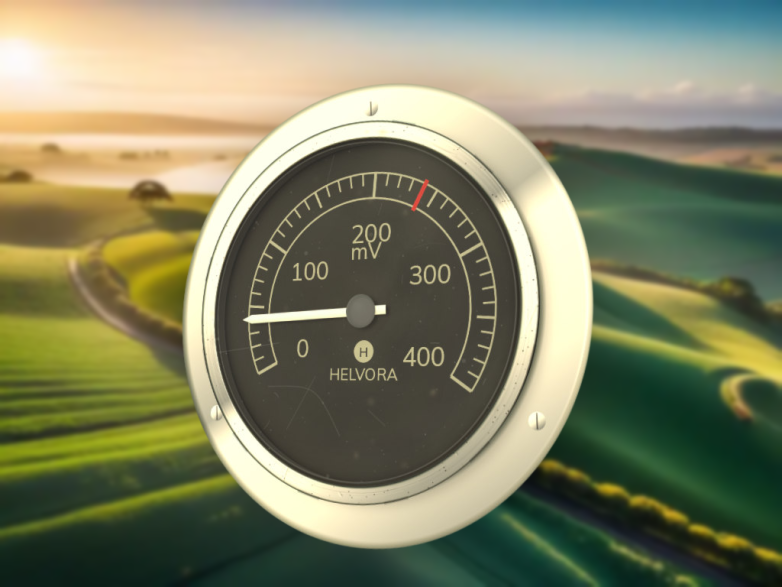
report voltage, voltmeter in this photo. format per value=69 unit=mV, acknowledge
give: value=40 unit=mV
